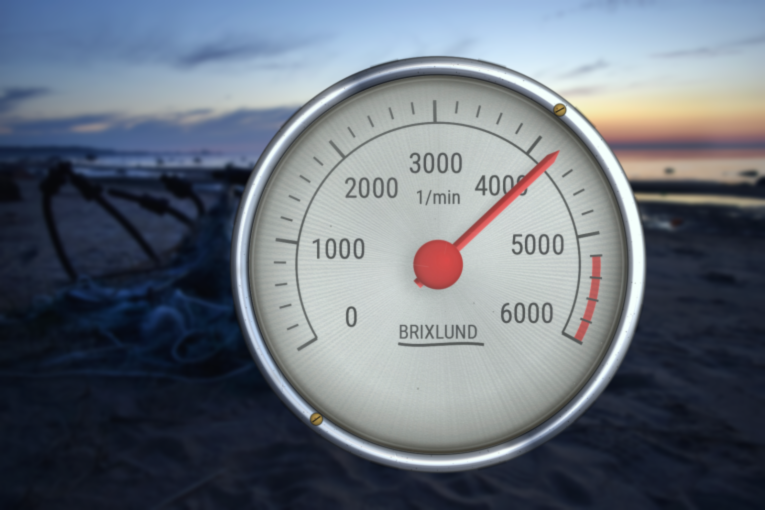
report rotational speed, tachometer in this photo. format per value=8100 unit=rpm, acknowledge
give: value=4200 unit=rpm
